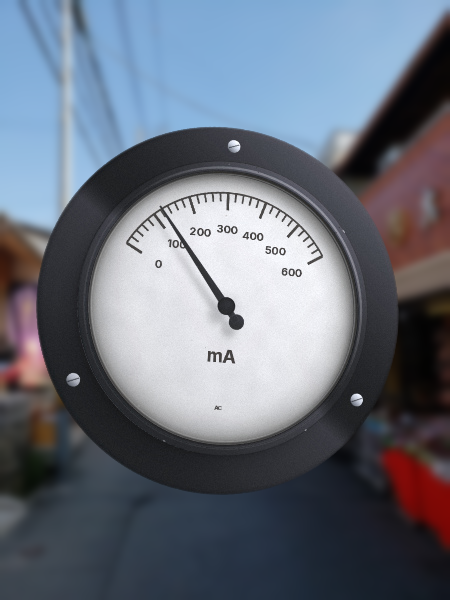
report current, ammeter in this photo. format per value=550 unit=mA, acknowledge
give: value=120 unit=mA
